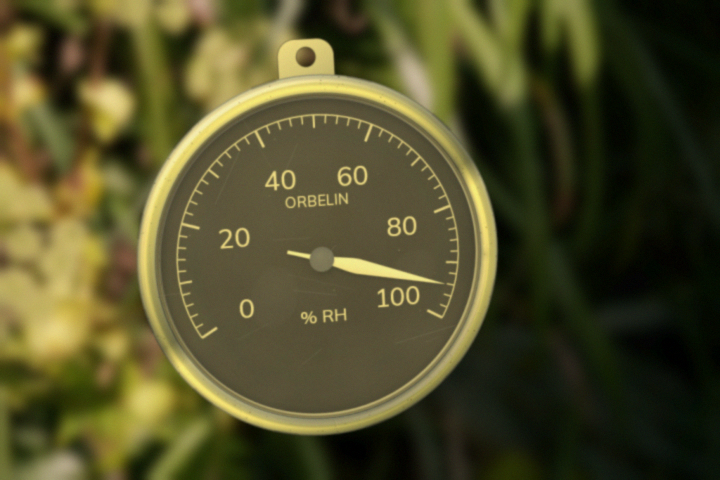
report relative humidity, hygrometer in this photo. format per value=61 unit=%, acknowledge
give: value=94 unit=%
